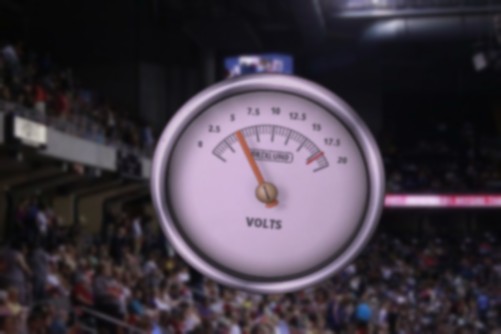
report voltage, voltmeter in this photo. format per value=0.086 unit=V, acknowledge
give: value=5 unit=V
